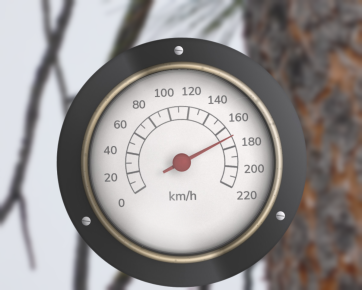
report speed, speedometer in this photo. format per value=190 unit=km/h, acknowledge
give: value=170 unit=km/h
